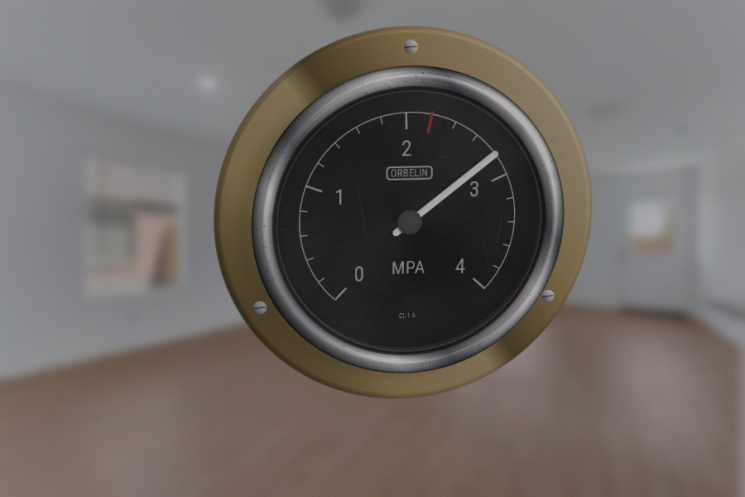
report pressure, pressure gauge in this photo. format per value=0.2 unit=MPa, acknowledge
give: value=2.8 unit=MPa
